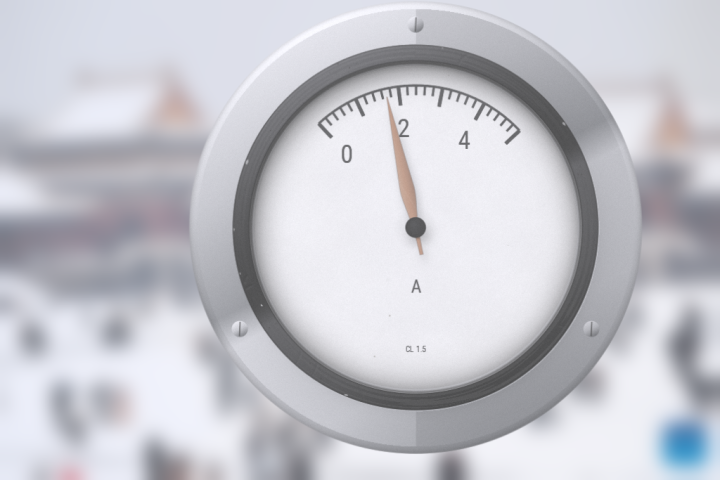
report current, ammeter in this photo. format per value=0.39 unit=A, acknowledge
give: value=1.7 unit=A
